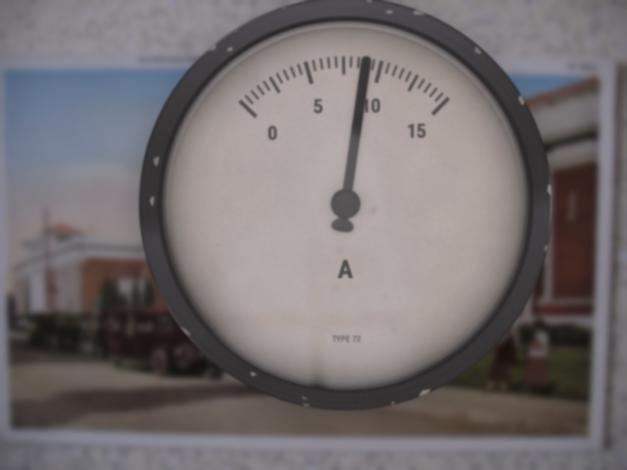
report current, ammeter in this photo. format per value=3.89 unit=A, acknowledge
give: value=9 unit=A
